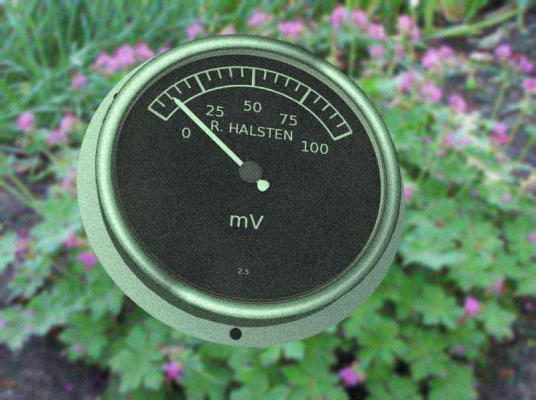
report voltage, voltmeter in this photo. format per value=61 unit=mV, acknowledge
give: value=10 unit=mV
